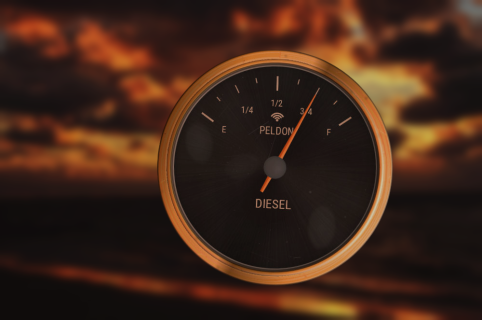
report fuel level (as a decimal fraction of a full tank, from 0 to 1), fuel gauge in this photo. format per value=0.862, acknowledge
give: value=0.75
